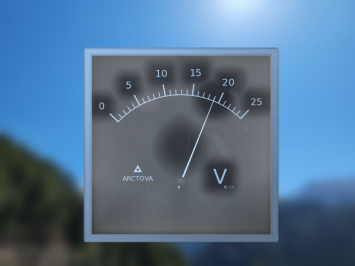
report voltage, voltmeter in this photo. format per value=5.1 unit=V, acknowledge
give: value=19 unit=V
